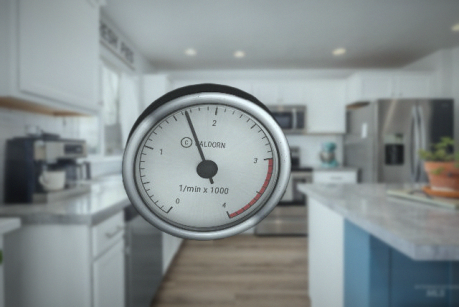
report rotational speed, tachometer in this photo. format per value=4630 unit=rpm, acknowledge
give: value=1650 unit=rpm
